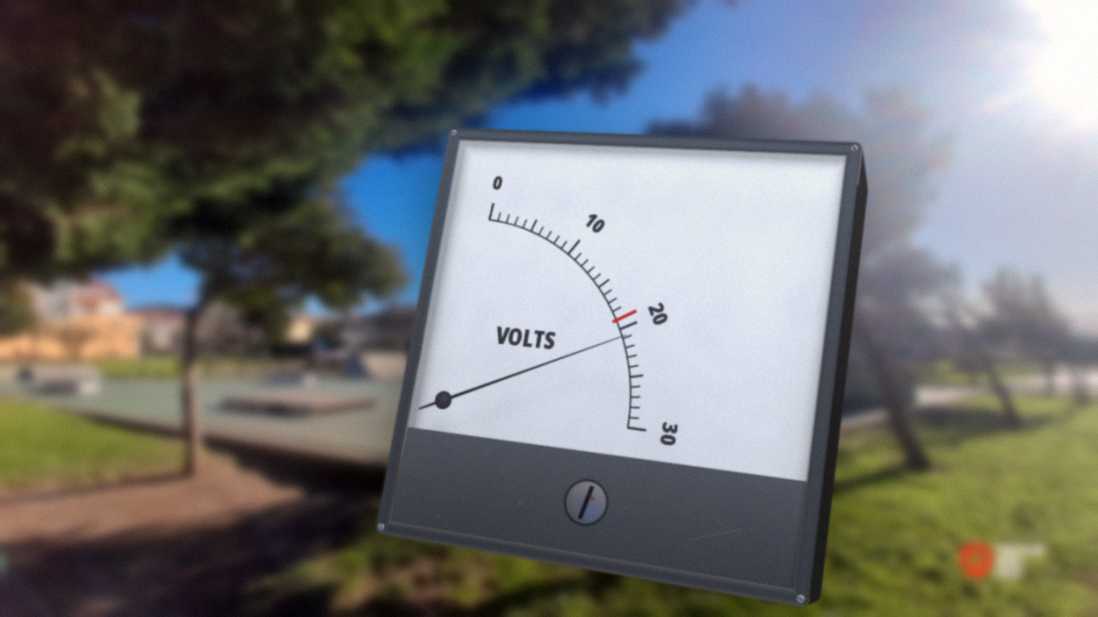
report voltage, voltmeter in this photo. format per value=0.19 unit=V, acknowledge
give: value=21 unit=V
